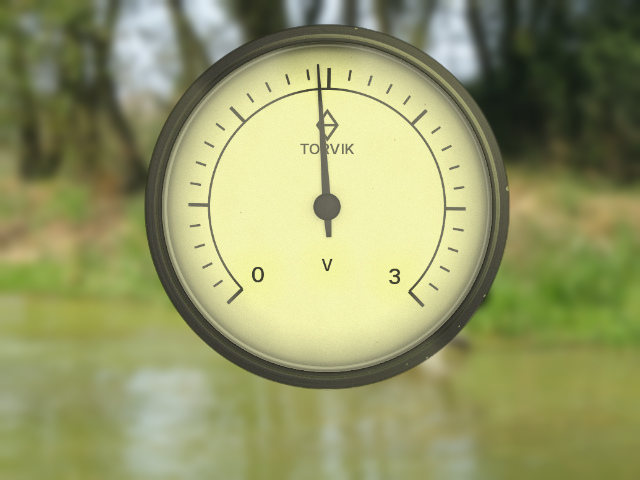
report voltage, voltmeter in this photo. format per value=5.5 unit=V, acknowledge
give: value=1.45 unit=V
